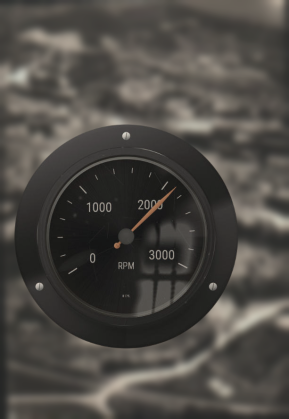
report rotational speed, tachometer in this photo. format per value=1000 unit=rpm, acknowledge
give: value=2100 unit=rpm
